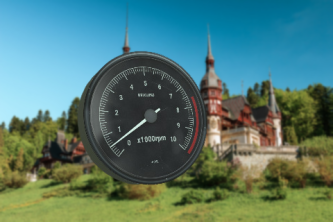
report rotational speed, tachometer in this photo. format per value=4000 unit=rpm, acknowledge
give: value=500 unit=rpm
